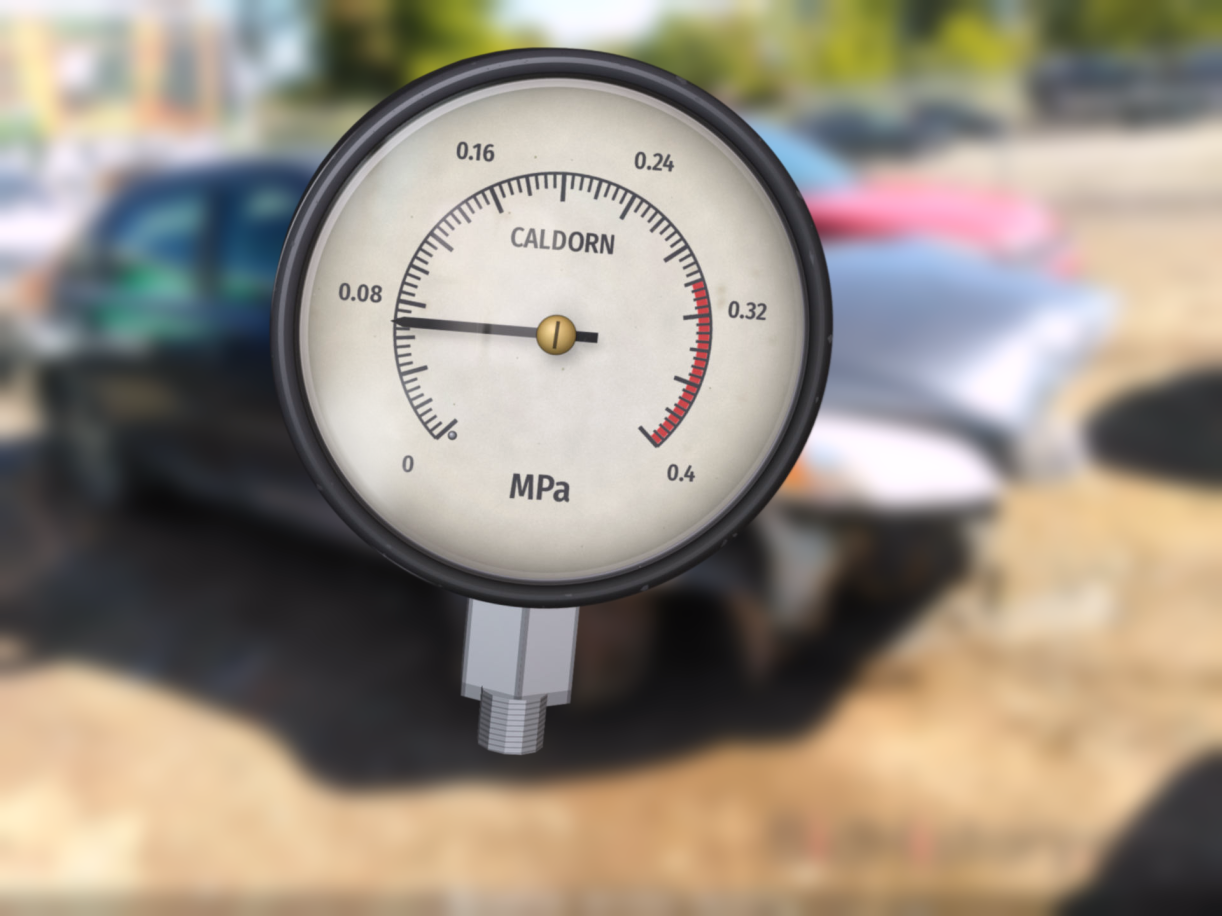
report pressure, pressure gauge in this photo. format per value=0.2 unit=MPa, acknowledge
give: value=0.07 unit=MPa
